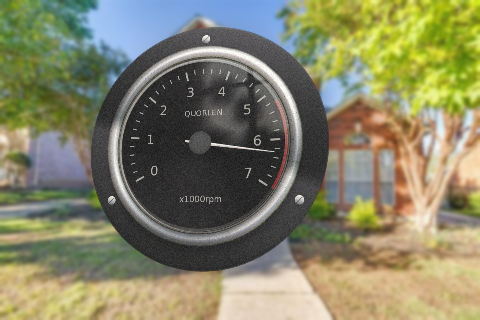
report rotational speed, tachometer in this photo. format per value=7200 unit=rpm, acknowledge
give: value=6300 unit=rpm
